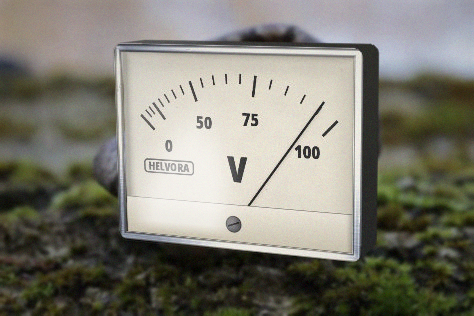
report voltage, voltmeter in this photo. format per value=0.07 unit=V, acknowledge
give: value=95 unit=V
